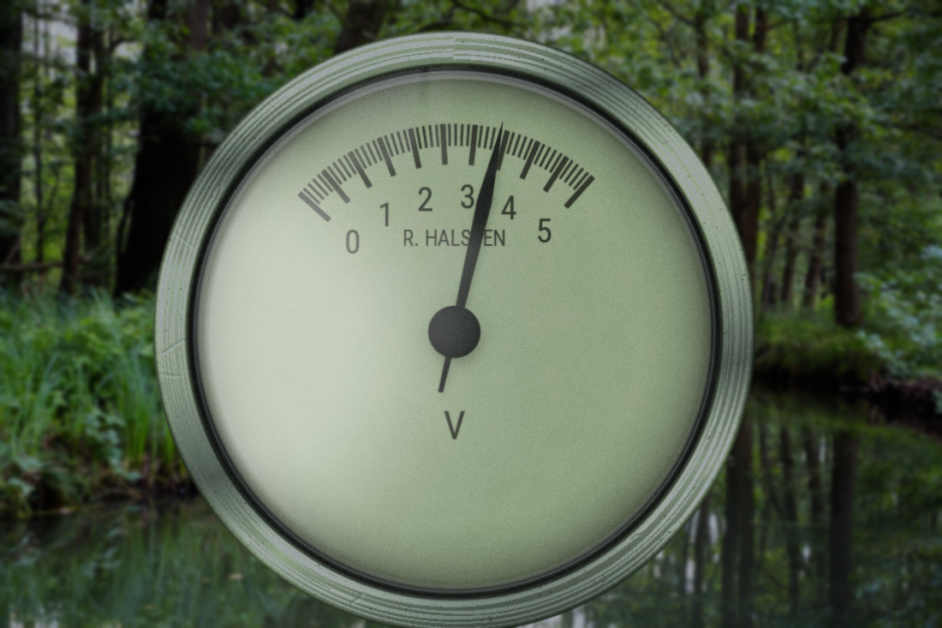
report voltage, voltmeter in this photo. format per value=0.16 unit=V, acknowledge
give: value=3.4 unit=V
